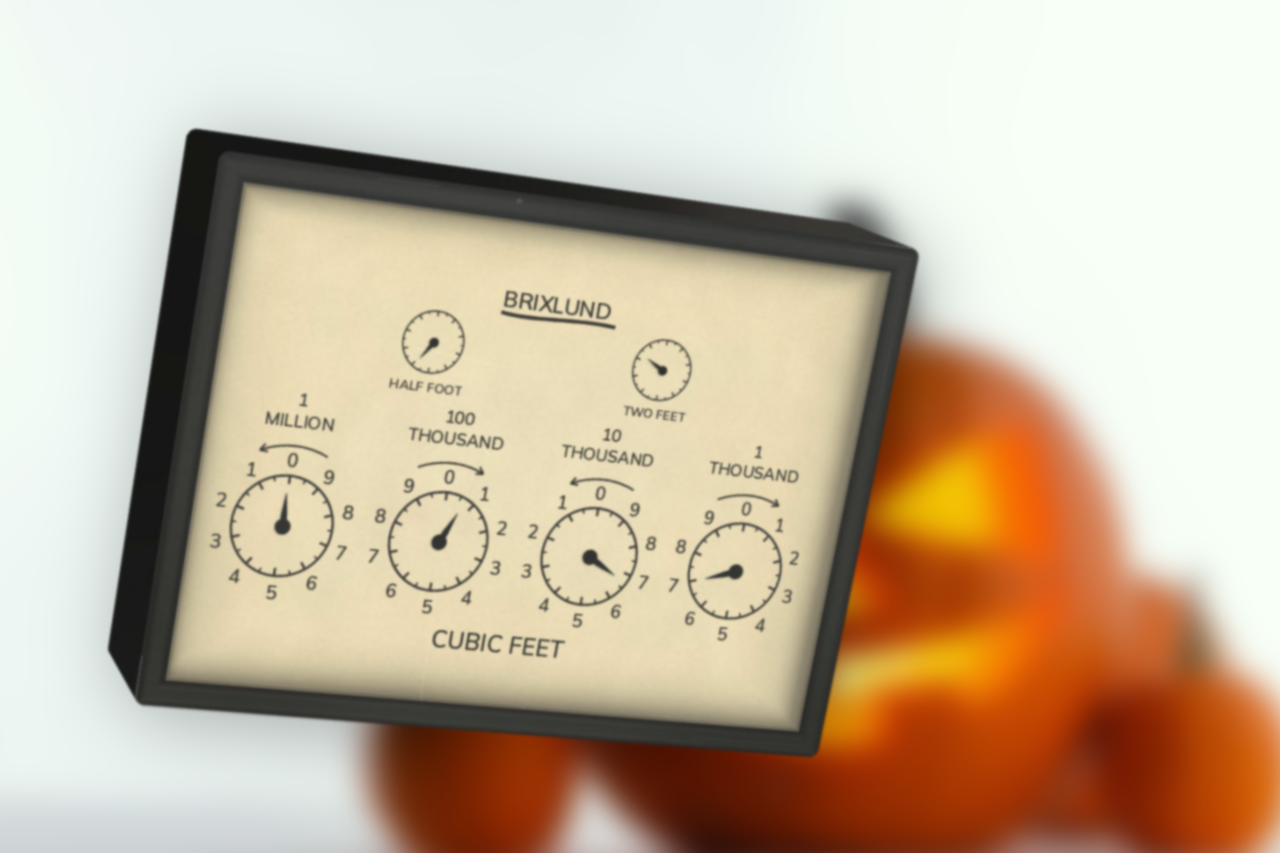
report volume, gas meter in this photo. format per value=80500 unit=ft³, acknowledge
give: value=6700 unit=ft³
